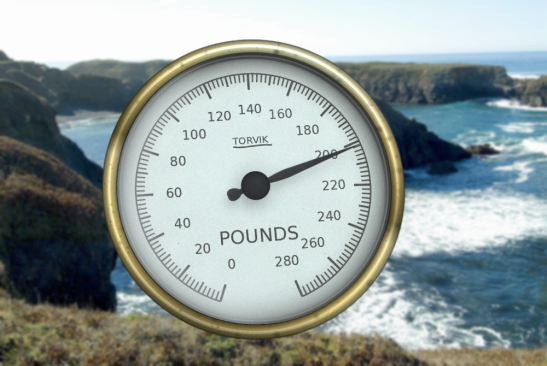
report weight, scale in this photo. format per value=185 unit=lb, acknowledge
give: value=202 unit=lb
